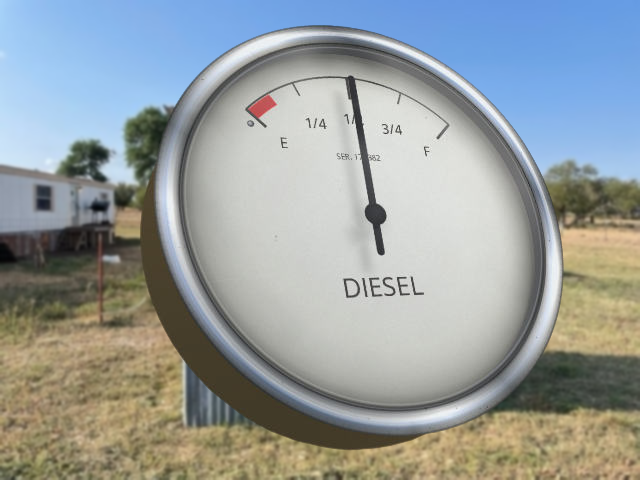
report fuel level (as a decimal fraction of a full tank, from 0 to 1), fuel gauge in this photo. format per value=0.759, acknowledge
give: value=0.5
